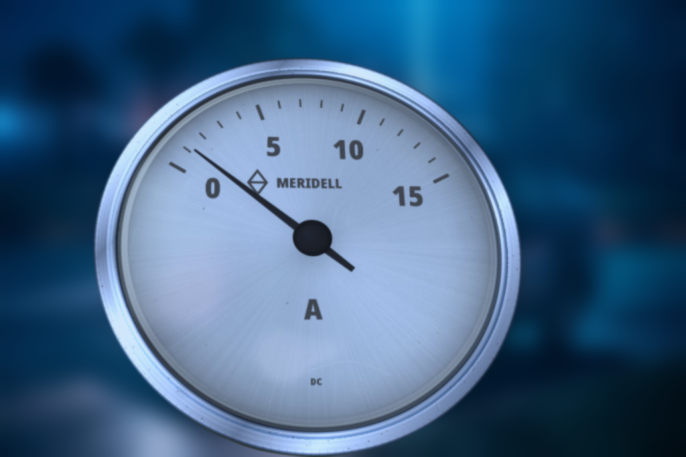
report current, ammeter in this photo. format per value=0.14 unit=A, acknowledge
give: value=1 unit=A
